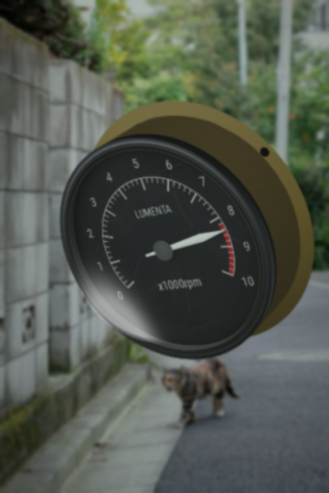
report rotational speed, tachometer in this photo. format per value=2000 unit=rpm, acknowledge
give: value=8400 unit=rpm
